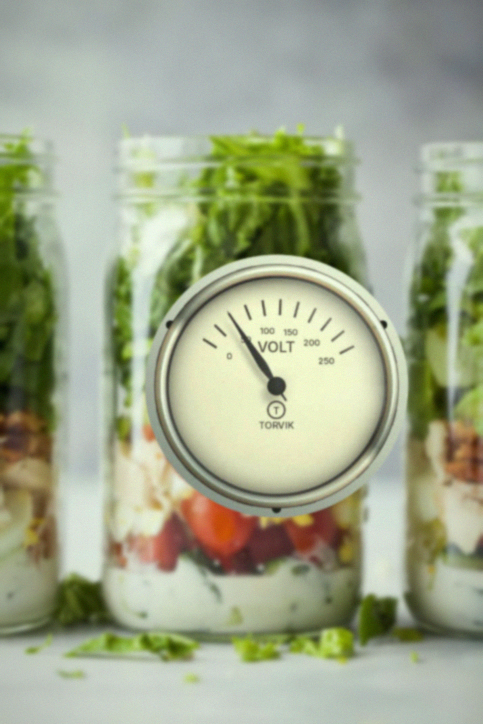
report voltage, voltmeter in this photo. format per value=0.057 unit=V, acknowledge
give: value=50 unit=V
